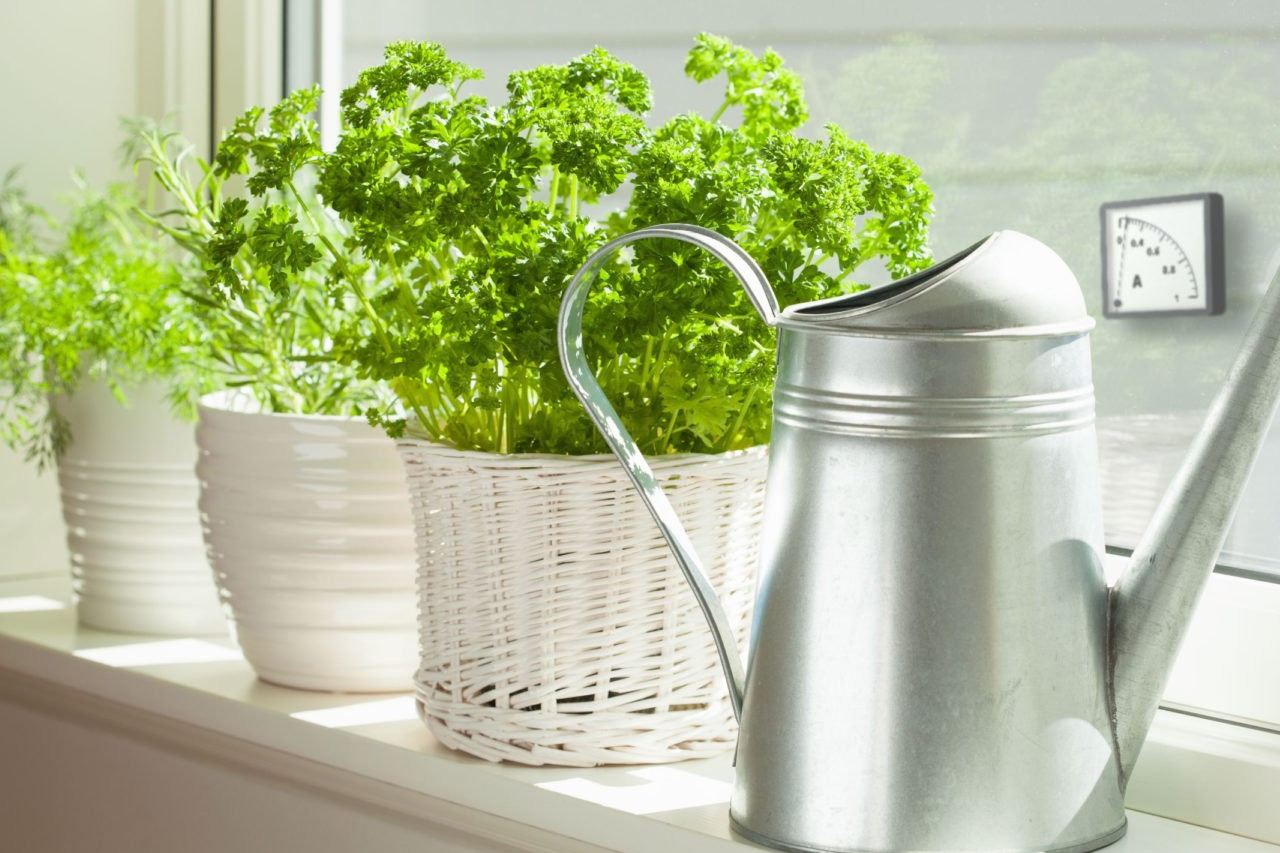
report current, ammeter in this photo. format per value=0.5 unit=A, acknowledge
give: value=0.2 unit=A
